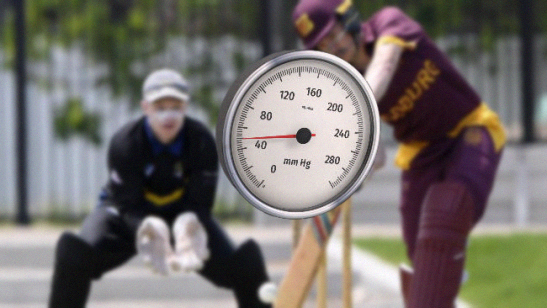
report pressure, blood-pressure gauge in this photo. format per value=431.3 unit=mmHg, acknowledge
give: value=50 unit=mmHg
